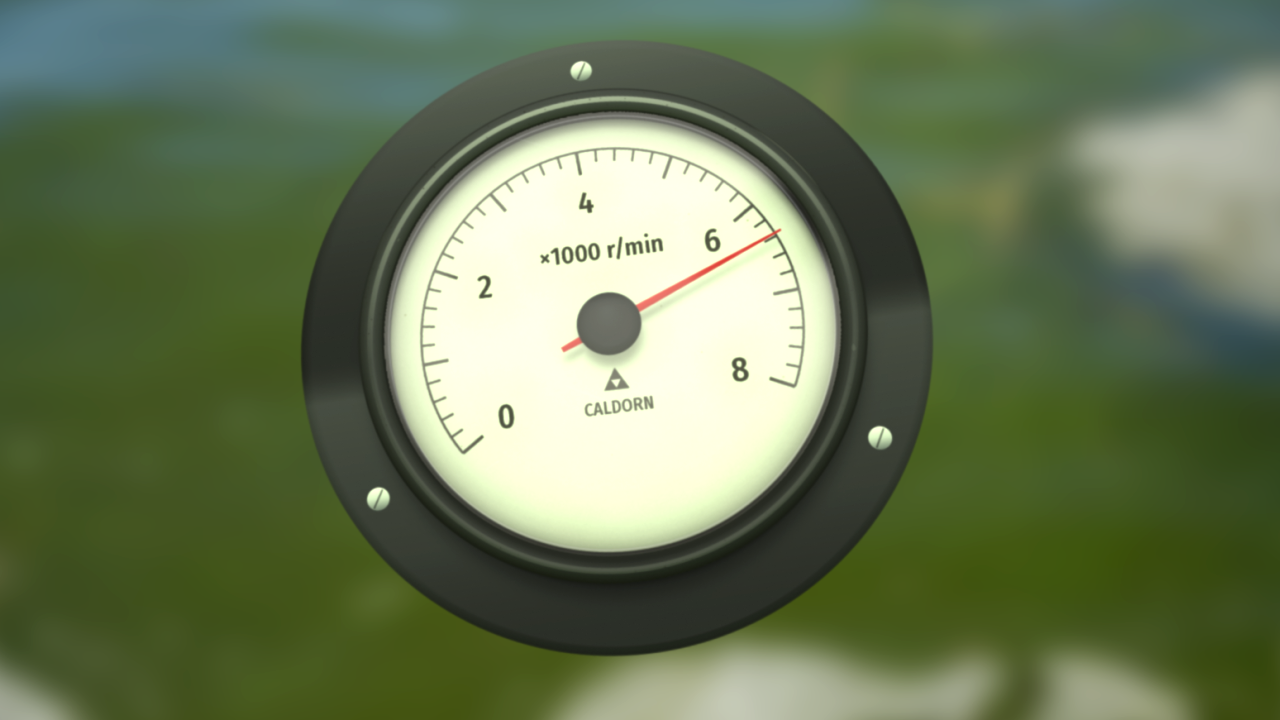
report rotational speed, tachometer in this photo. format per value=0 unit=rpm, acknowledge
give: value=6400 unit=rpm
